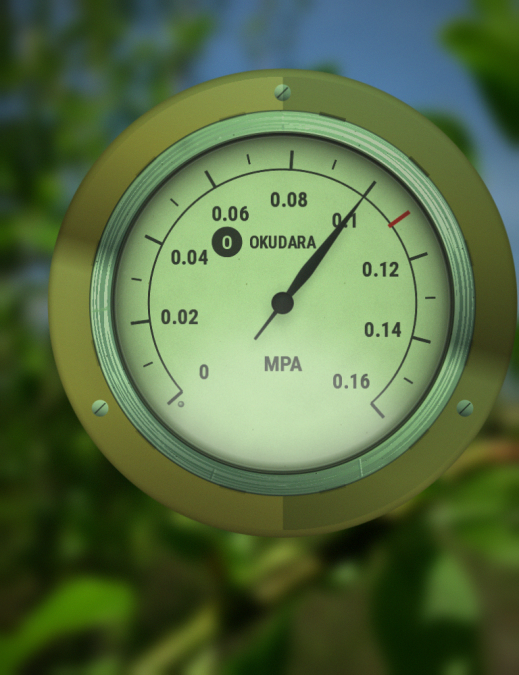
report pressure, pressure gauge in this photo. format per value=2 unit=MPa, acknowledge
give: value=0.1 unit=MPa
